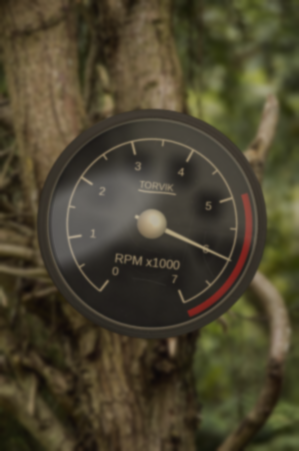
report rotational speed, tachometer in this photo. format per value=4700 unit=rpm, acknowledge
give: value=6000 unit=rpm
